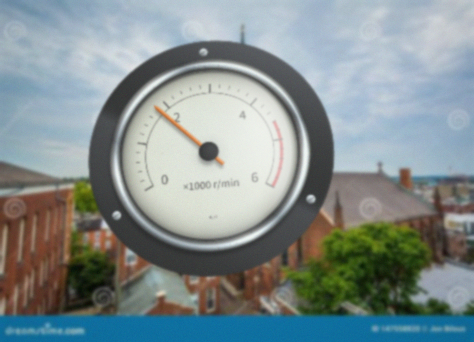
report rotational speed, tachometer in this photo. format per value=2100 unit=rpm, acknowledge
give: value=1800 unit=rpm
